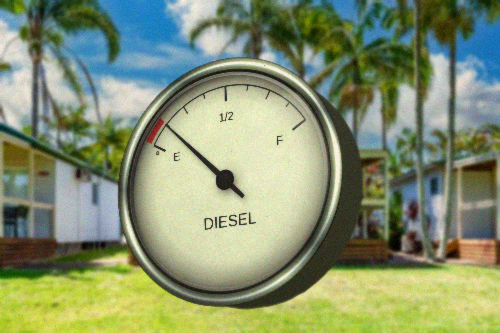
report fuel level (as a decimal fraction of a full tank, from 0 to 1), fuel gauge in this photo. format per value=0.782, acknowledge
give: value=0.125
